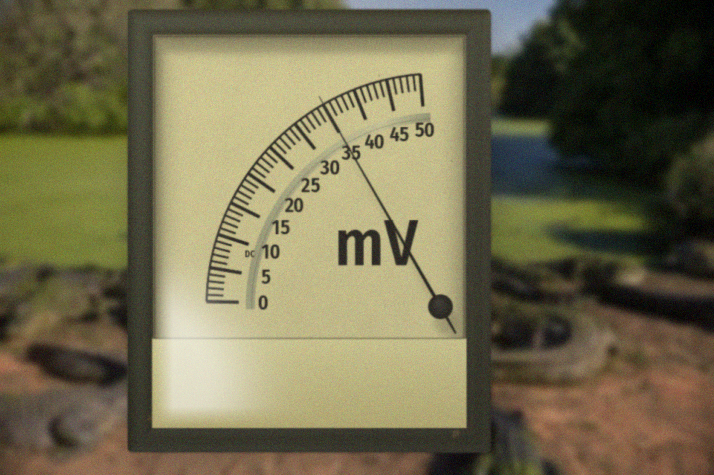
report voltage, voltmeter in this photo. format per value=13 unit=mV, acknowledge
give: value=35 unit=mV
